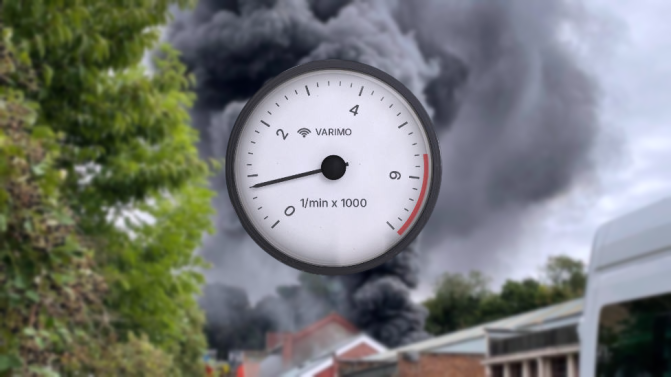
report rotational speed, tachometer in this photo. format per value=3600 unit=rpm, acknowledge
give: value=800 unit=rpm
